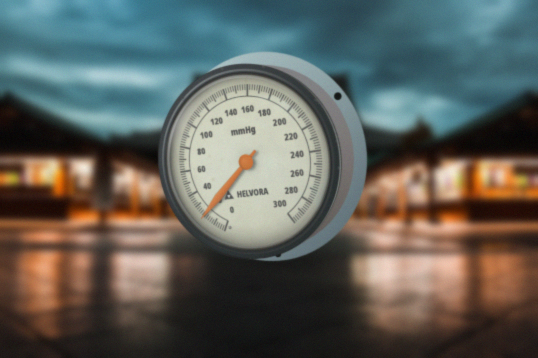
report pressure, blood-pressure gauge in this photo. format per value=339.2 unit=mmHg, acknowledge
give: value=20 unit=mmHg
